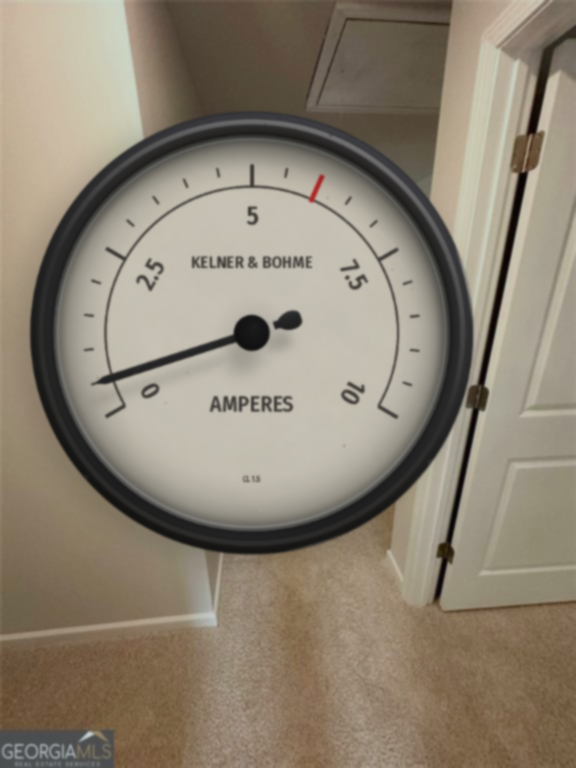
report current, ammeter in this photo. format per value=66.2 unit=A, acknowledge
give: value=0.5 unit=A
